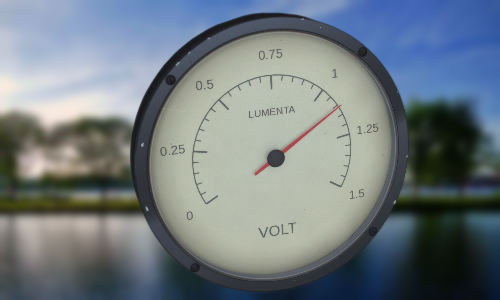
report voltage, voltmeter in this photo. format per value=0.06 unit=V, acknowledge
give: value=1.1 unit=V
